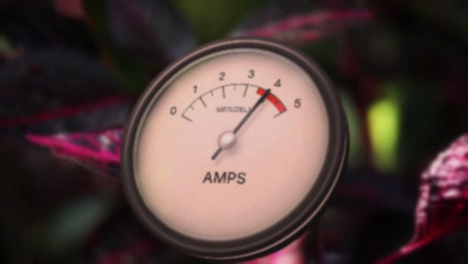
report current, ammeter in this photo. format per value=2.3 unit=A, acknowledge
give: value=4 unit=A
